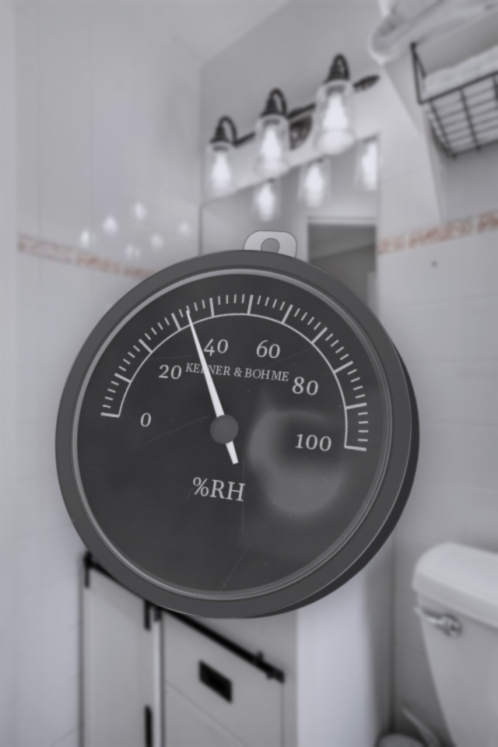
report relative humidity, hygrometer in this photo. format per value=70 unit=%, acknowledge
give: value=34 unit=%
